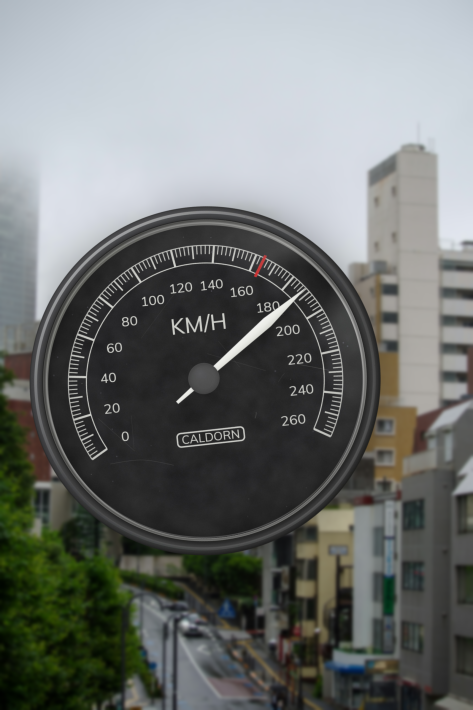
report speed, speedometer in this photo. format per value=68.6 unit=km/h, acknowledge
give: value=188 unit=km/h
